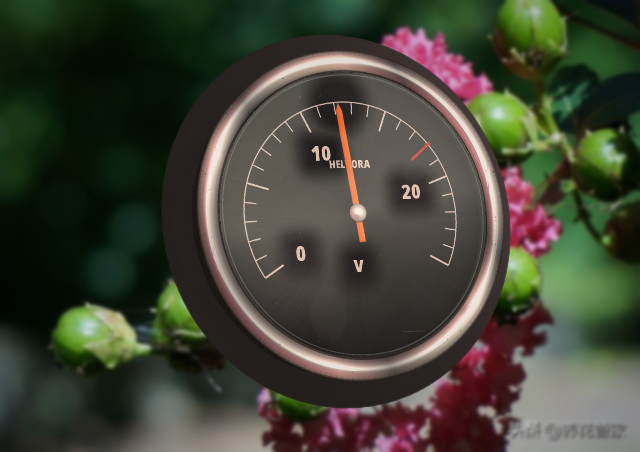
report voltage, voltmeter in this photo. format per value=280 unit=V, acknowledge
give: value=12 unit=V
